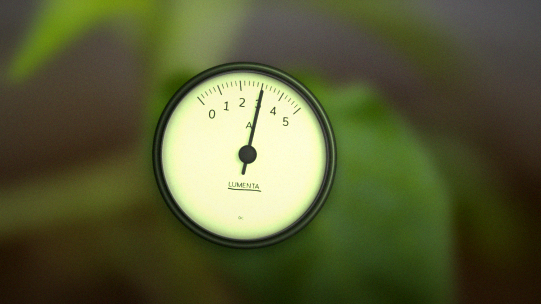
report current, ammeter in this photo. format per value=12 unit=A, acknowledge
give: value=3 unit=A
